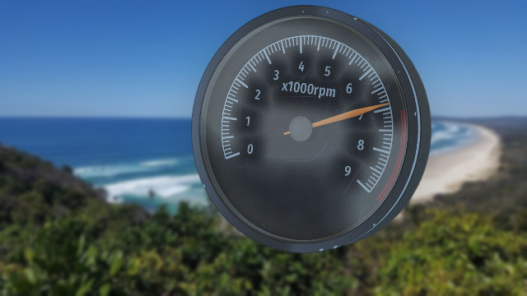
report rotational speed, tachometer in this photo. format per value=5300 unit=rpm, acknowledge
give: value=6900 unit=rpm
